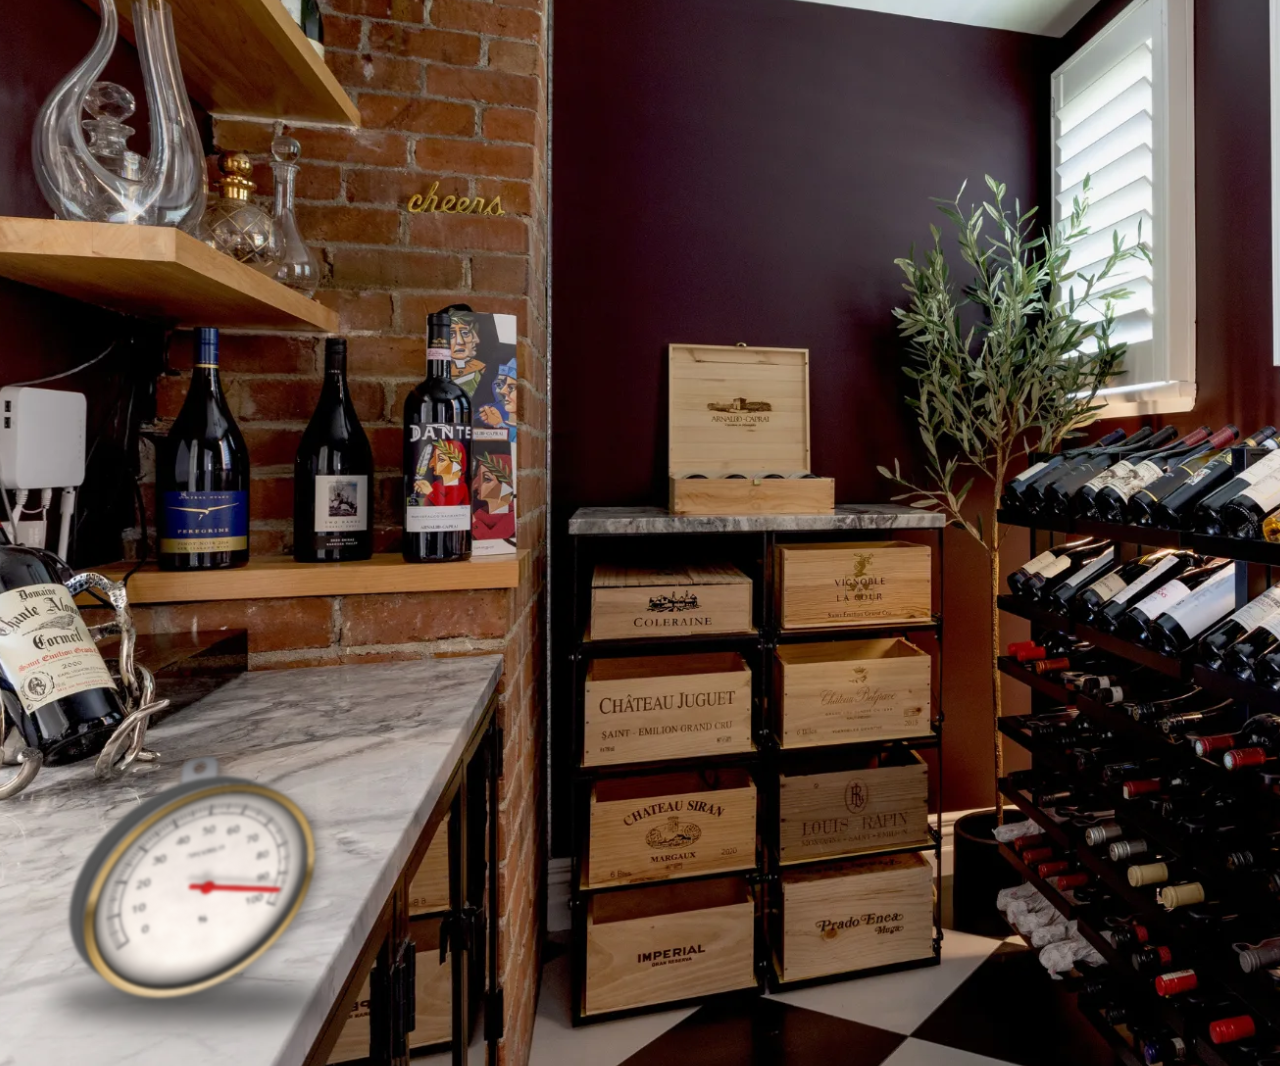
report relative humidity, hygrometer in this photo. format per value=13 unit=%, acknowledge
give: value=95 unit=%
